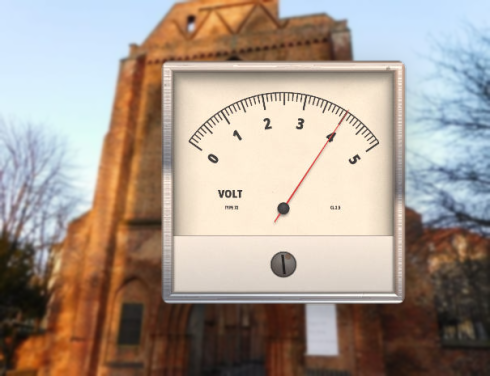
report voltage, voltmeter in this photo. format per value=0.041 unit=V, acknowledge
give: value=4 unit=V
